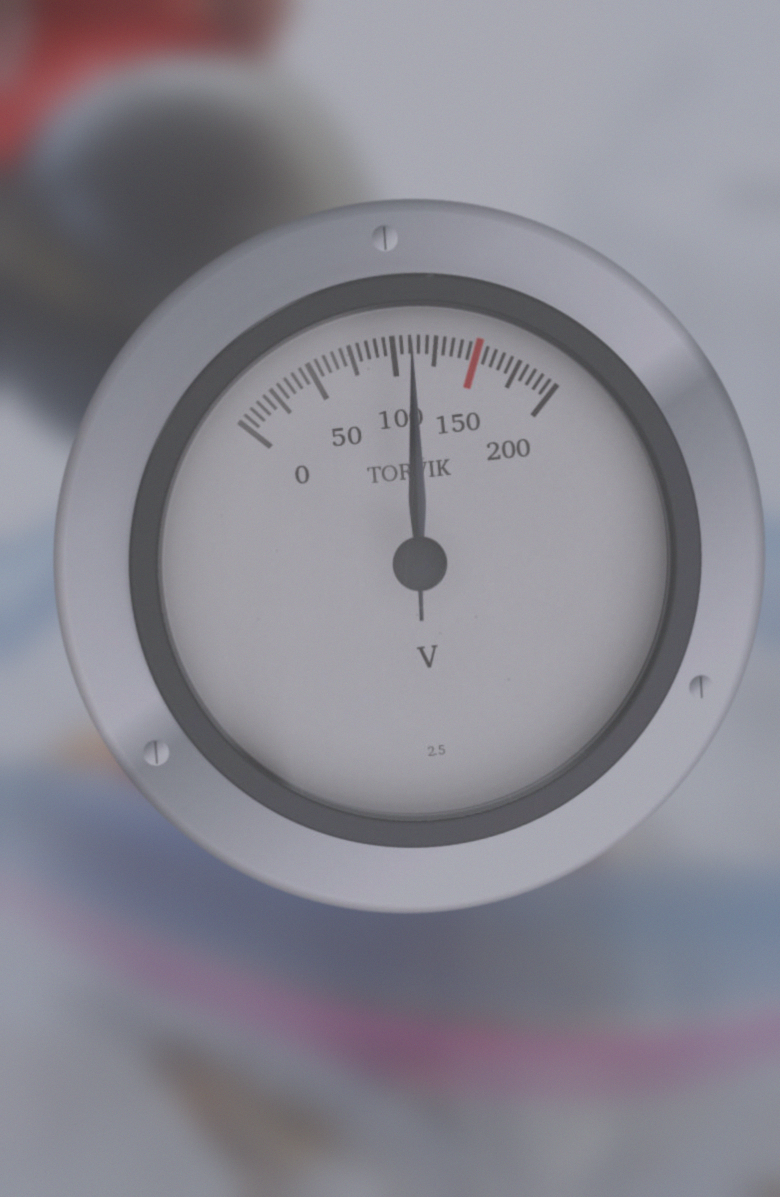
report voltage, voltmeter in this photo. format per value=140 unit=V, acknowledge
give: value=110 unit=V
